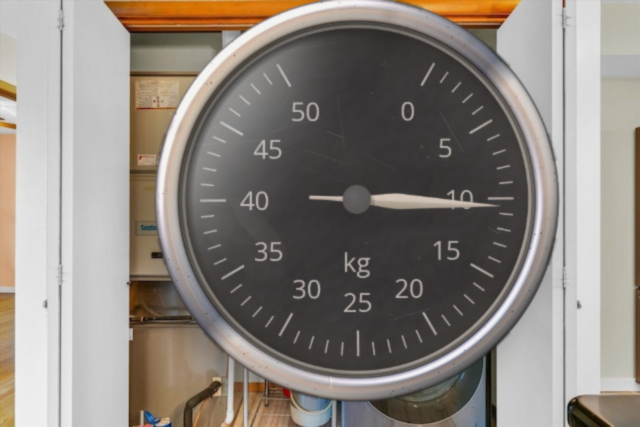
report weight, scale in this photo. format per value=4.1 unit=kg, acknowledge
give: value=10.5 unit=kg
